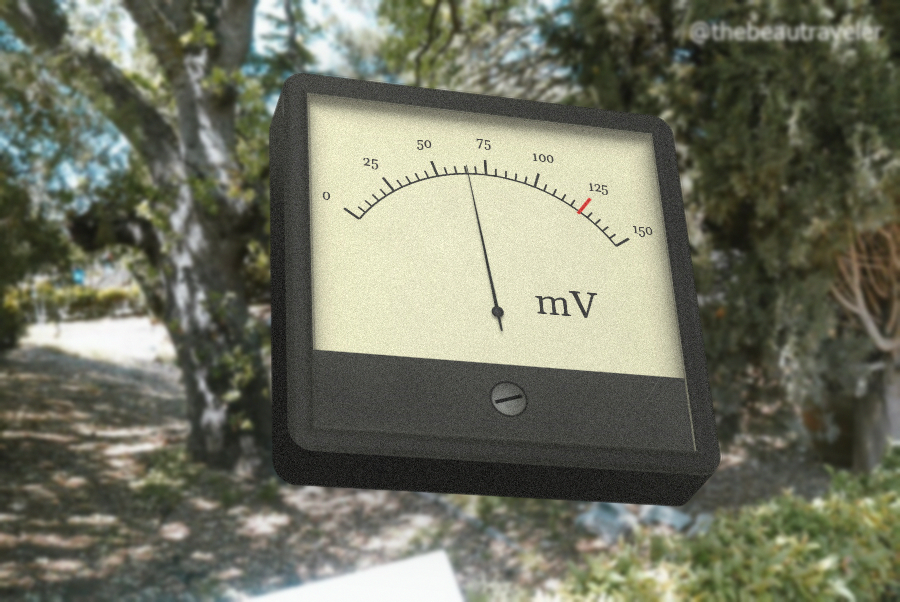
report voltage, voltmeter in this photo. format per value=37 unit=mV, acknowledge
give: value=65 unit=mV
